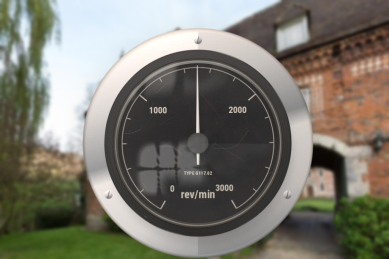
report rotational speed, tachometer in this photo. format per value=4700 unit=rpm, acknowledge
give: value=1500 unit=rpm
